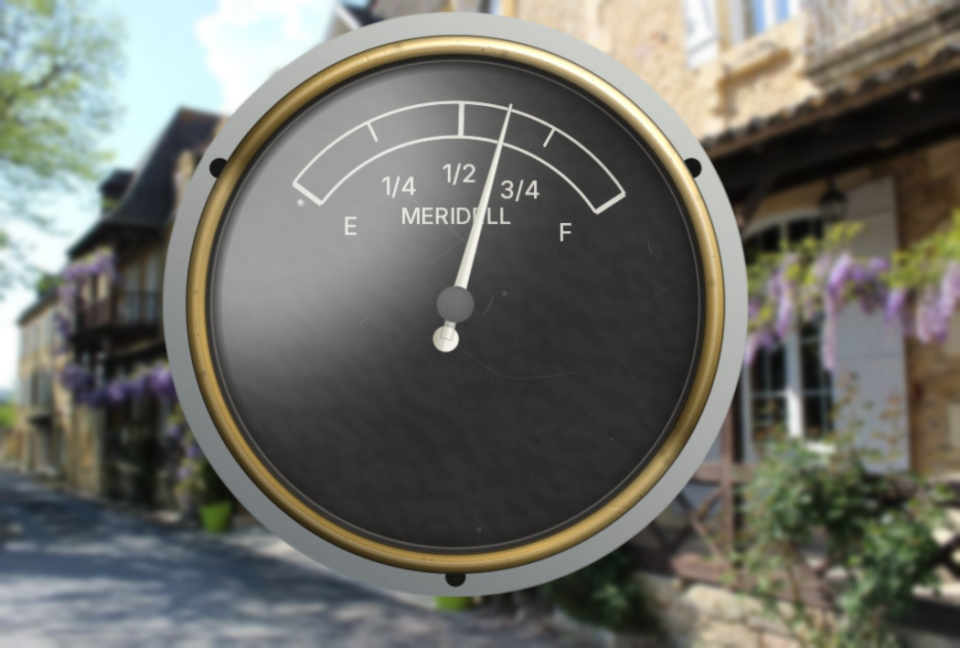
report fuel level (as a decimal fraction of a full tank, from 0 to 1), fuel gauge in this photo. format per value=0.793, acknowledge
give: value=0.625
